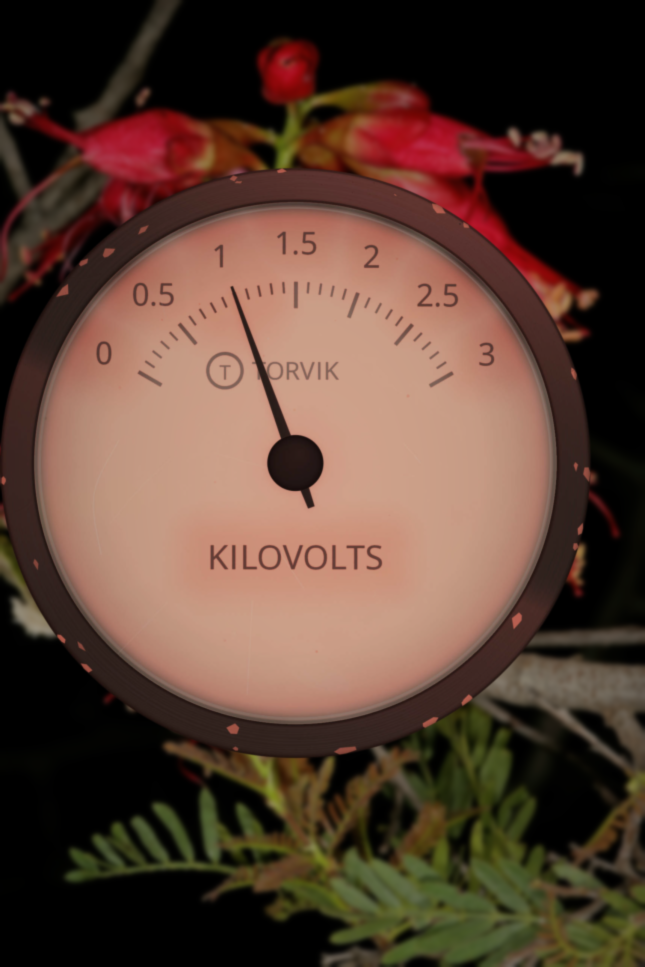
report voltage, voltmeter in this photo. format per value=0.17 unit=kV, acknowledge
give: value=1 unit=kV
